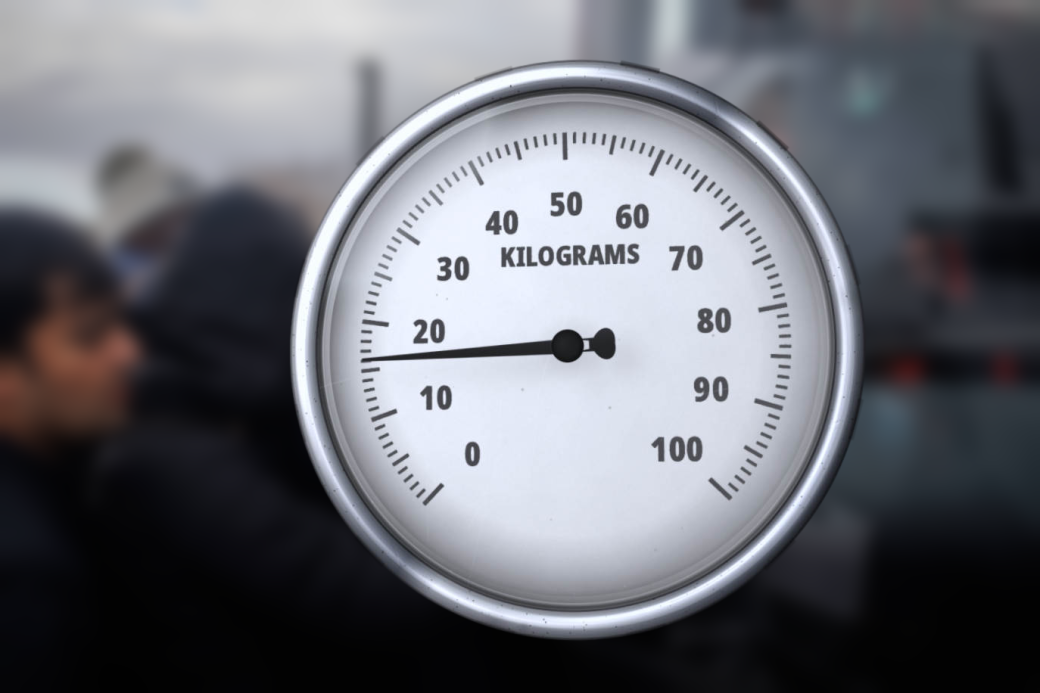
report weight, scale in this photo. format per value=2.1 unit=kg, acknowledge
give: value=16 unit=kg
